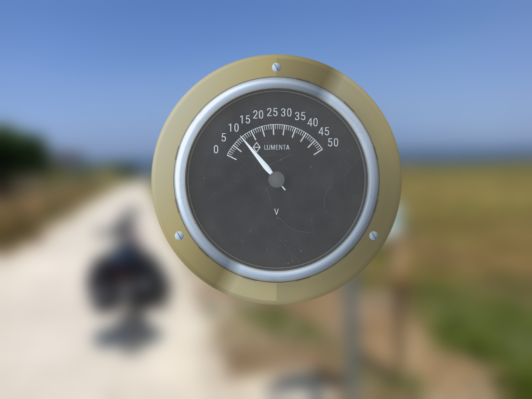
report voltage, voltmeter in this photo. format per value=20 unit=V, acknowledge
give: value=10 unit=V
